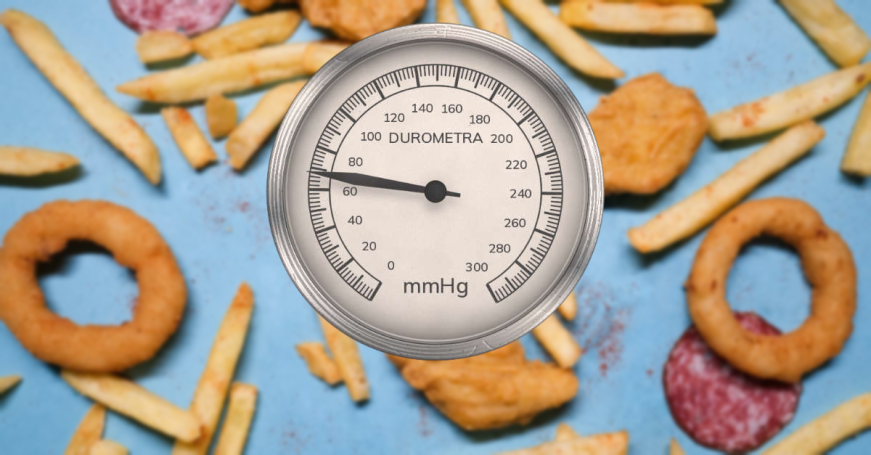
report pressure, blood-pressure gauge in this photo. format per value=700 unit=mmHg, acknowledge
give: value=68 unit=mmHg
